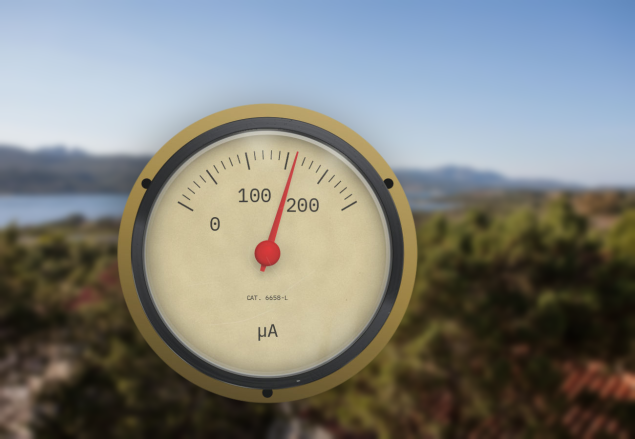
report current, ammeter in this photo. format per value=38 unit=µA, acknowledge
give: value=160 unit=µA
